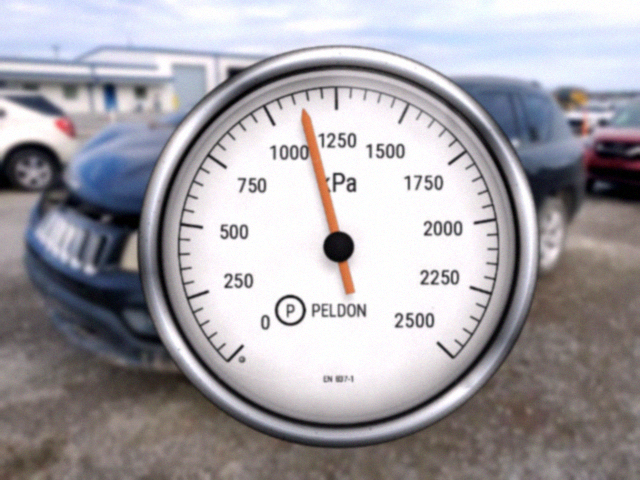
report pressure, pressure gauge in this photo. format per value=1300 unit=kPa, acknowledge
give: value=1125 unit=kPa
